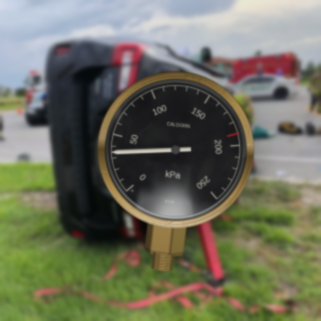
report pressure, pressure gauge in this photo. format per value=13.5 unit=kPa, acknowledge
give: value=35 unit=kPa
